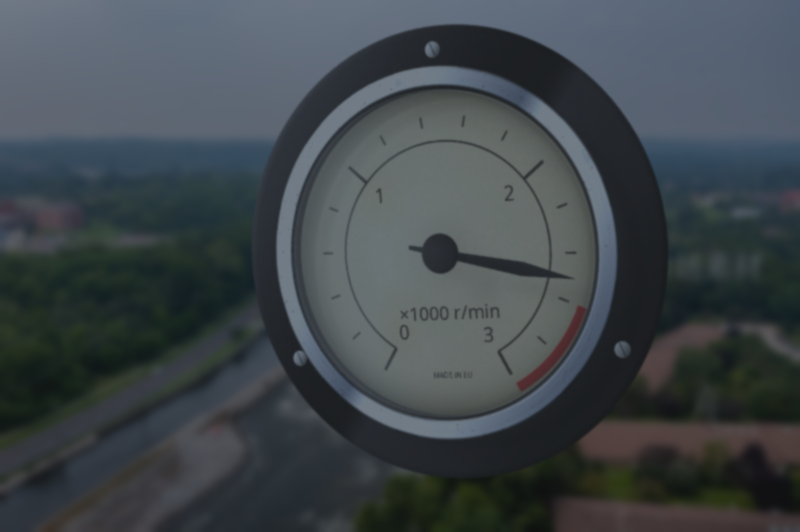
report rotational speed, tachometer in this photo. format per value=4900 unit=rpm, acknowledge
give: value=2500 unit=rpm
